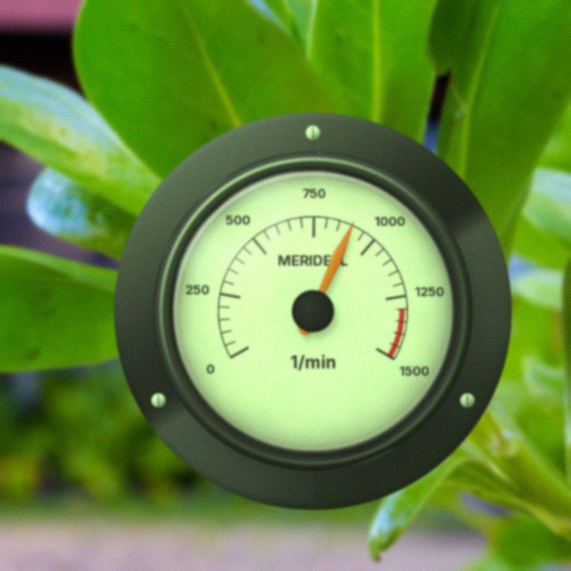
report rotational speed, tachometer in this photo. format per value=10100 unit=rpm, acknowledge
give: value=900 unit=rpm
